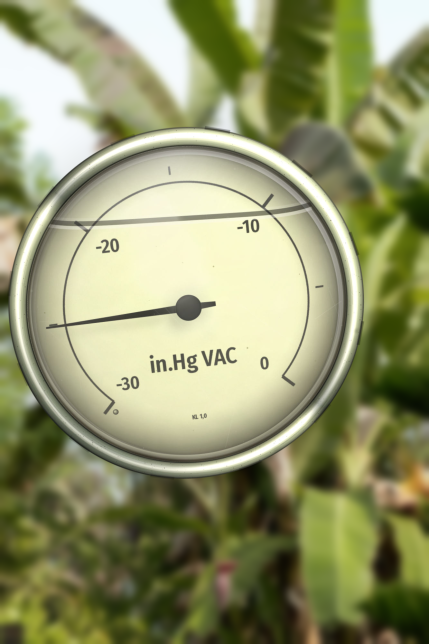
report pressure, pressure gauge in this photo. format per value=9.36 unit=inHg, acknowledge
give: value=-25 unit=inHg
